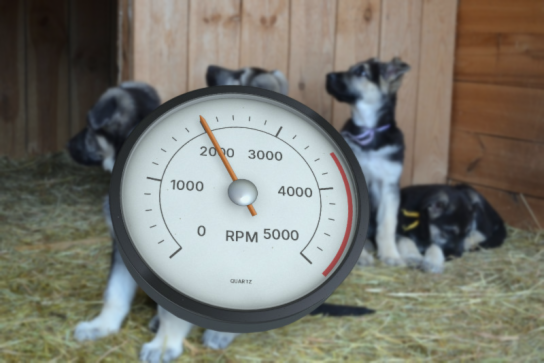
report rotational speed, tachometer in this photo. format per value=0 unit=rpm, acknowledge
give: value=2000 unit=rpm
